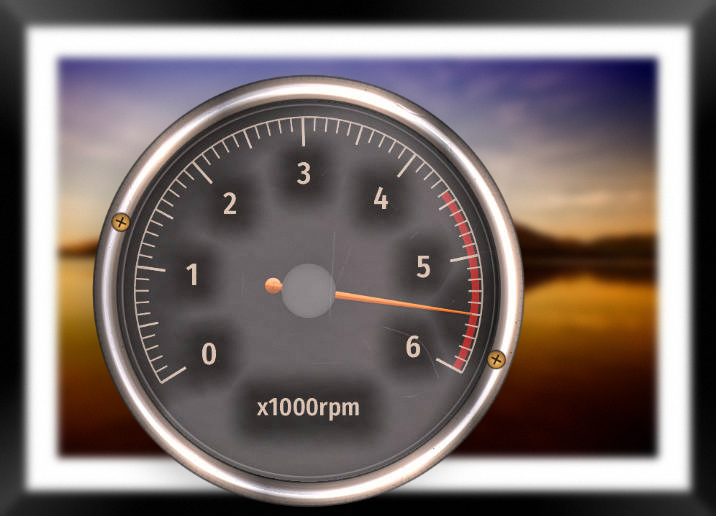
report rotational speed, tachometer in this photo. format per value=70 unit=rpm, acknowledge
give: value=5500 unit=rpm
